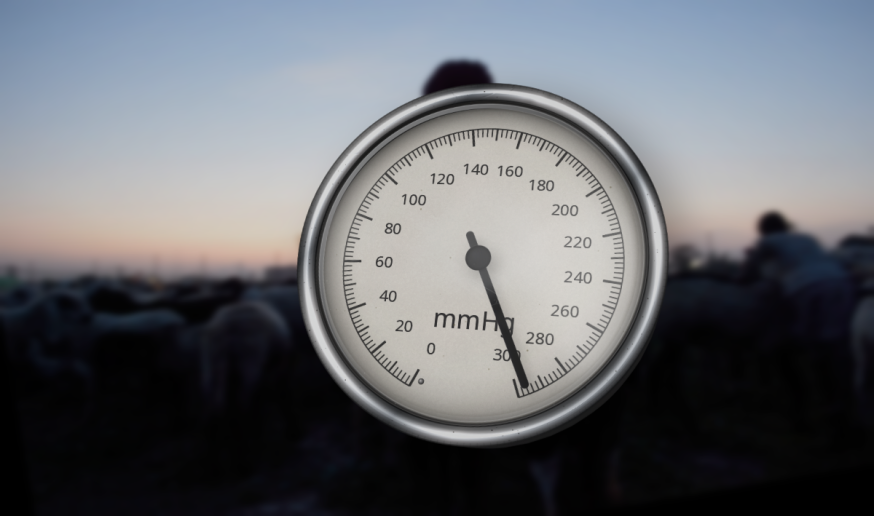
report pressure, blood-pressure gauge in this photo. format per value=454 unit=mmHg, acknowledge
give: value=296 unit=mmHg
